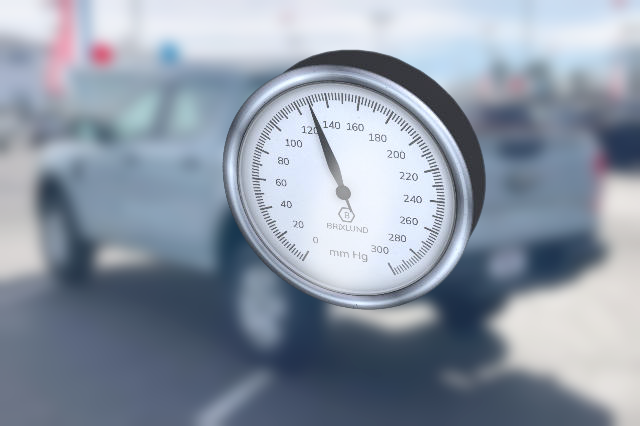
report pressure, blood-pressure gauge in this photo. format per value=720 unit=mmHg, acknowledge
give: value=130 unit=mmHg
